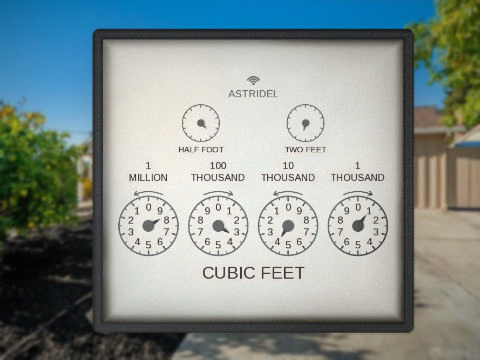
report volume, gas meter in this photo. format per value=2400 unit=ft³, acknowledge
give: value=834100 unit=ft³
